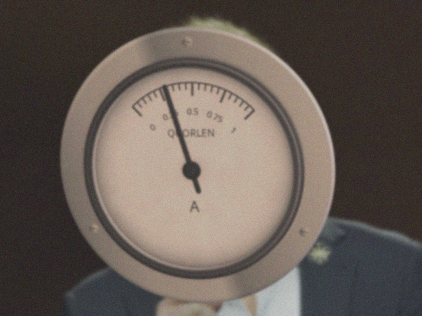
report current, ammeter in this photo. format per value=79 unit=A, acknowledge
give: value=0.3 unit=A
